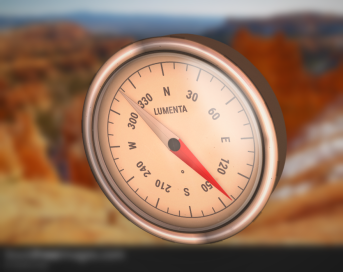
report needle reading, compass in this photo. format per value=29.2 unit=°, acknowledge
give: value=140 unit=°
